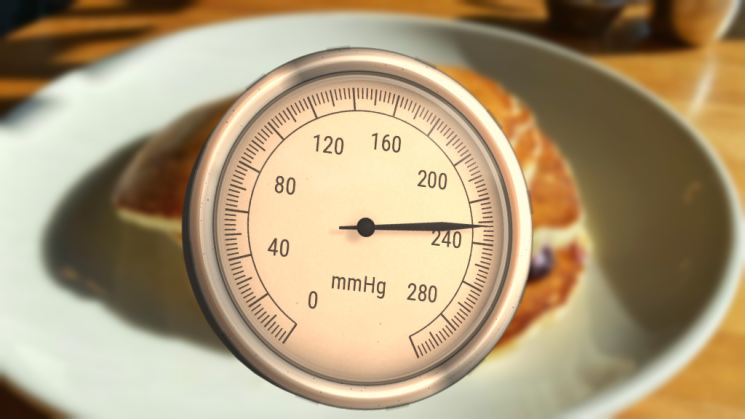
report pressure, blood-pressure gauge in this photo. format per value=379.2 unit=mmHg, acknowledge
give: value=232 unit=mmHg
